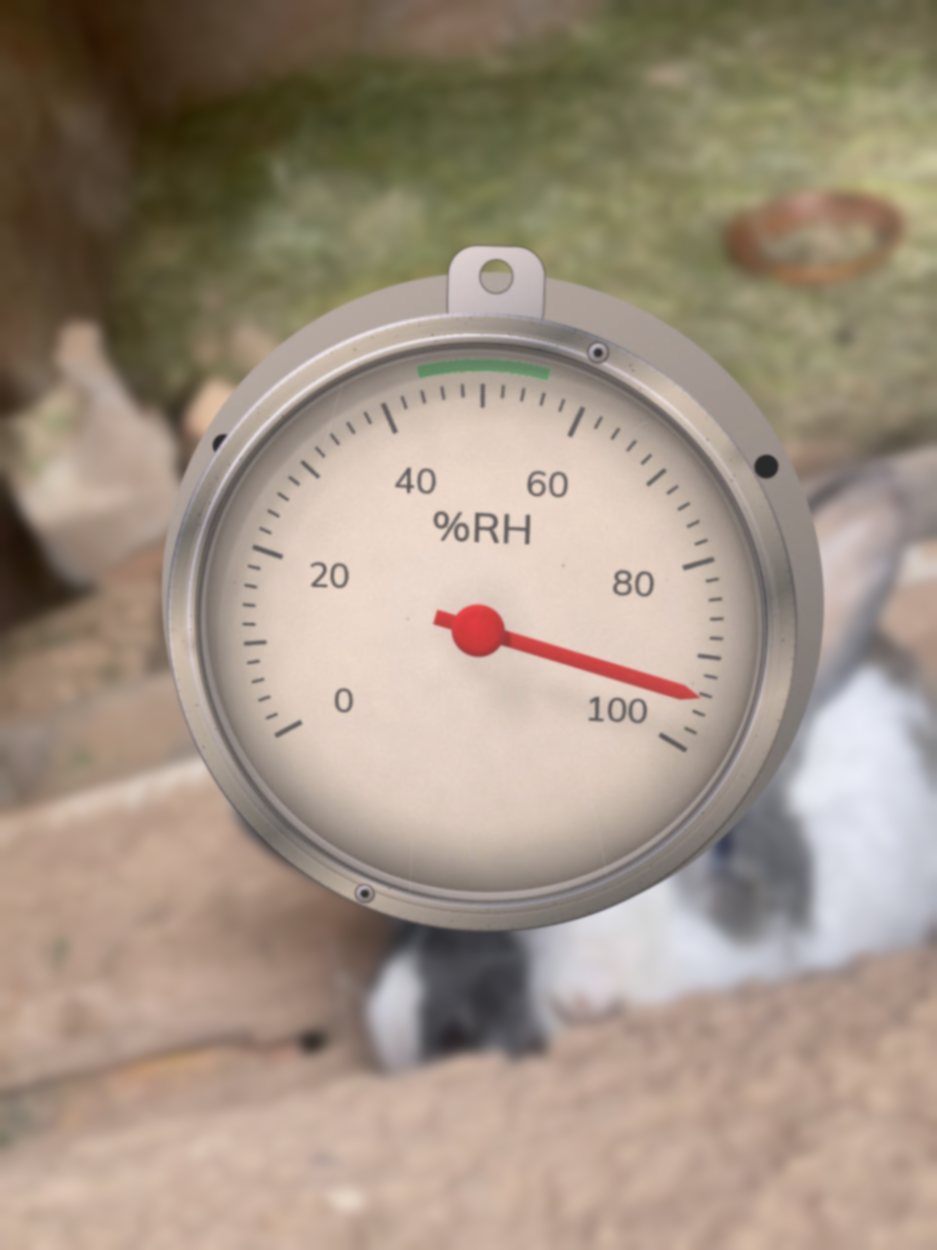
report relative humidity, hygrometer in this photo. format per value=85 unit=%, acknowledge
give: value=94 unit=%
